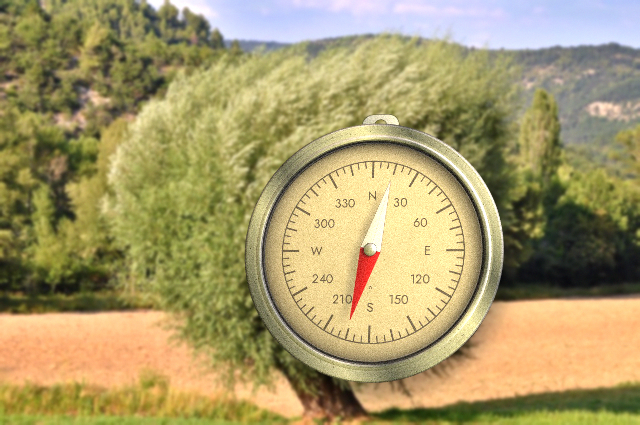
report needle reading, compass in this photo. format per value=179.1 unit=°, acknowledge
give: value=195 unit=°
